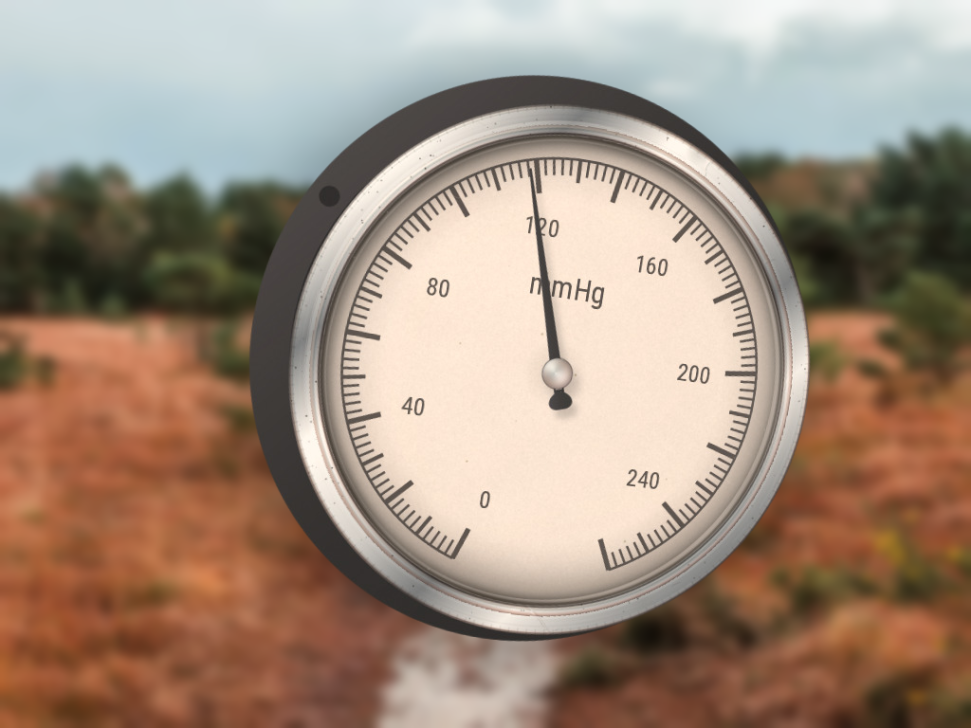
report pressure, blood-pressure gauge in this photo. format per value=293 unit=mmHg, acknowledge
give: value=118 unit=mmHg
